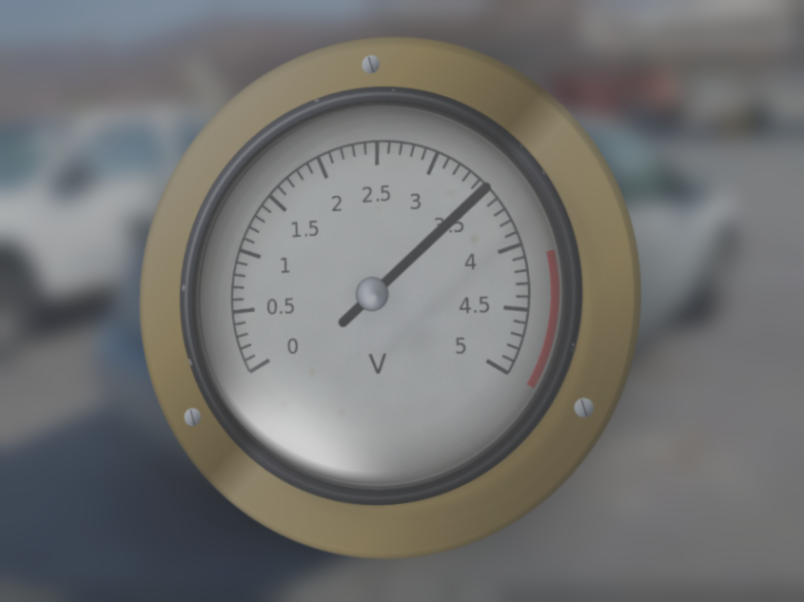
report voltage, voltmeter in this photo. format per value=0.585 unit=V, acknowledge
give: value=3.5 unit=V
